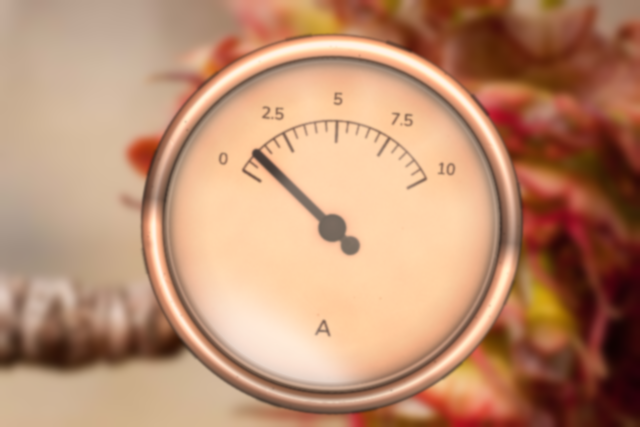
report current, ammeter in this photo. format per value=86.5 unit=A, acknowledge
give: value=1 unit=A
